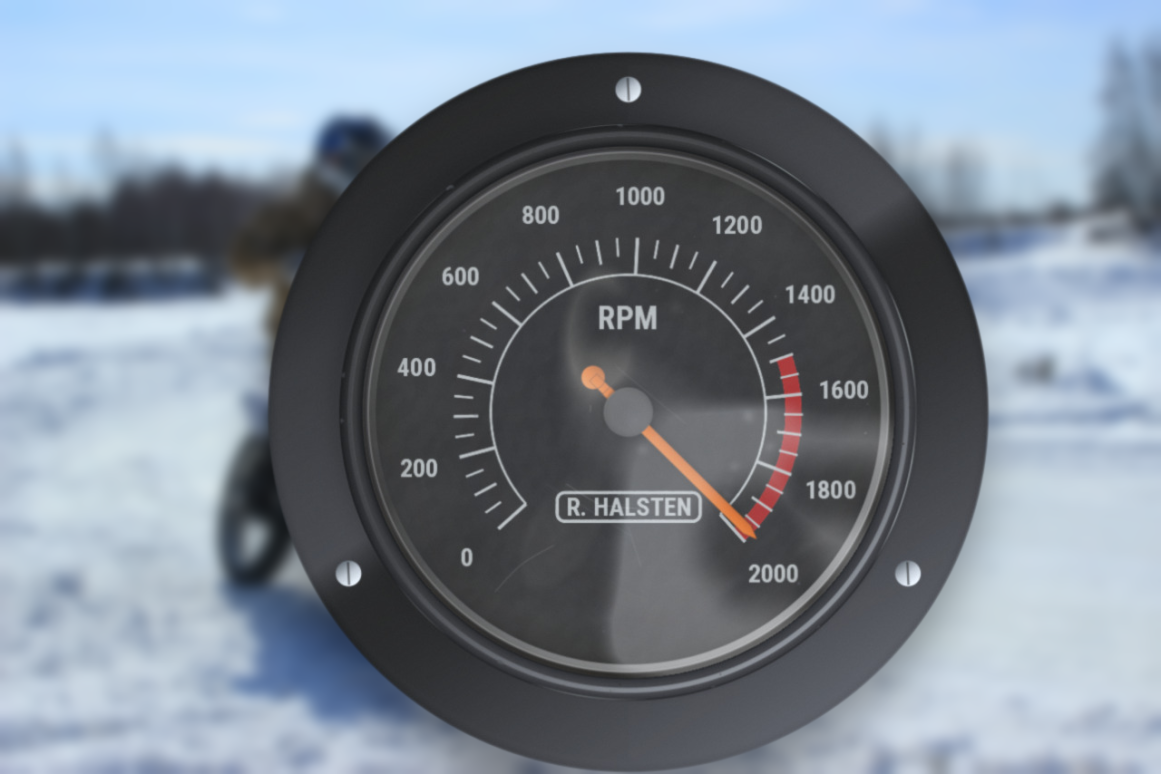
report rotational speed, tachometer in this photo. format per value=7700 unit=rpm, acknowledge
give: value=1975 unit=rpm
